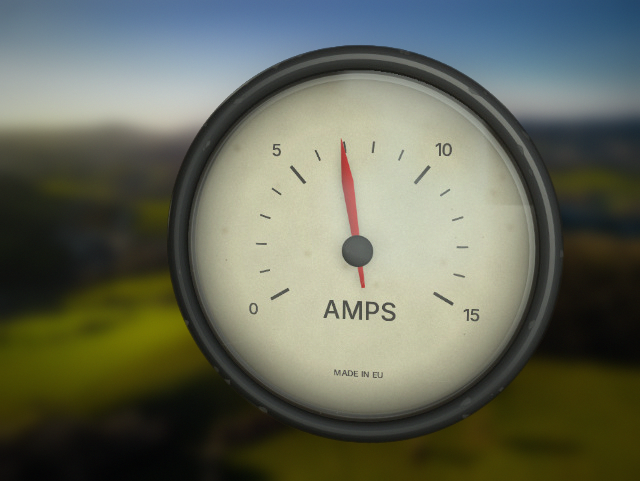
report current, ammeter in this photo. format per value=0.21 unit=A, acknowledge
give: value=7 unit=A
